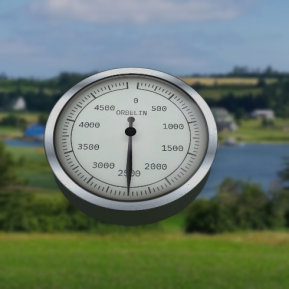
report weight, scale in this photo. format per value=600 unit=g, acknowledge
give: value=2500 unit=g
